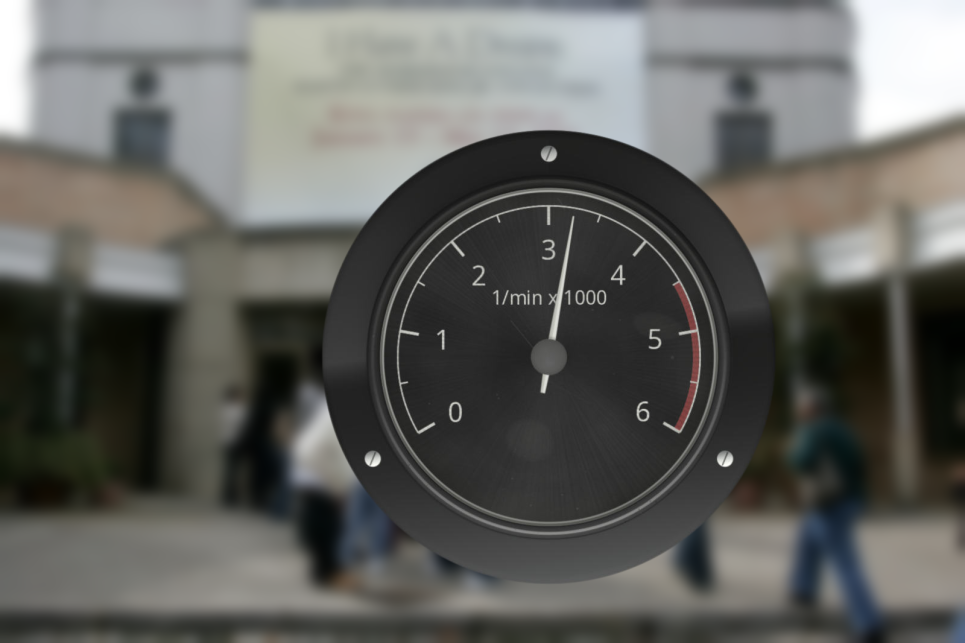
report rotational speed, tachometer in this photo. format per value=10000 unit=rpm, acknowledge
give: value=3250 unit=rpm
